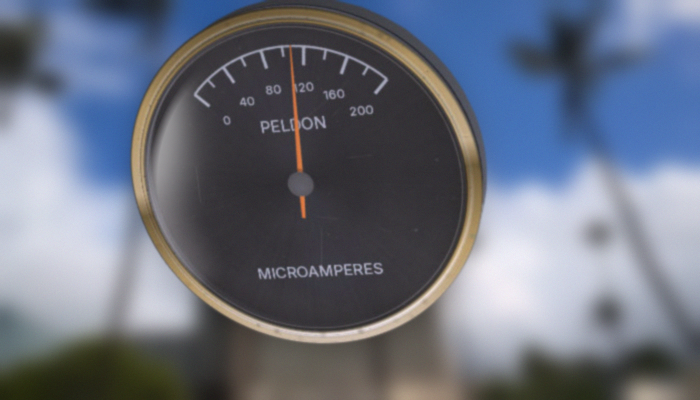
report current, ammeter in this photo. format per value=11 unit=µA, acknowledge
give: value=110 unit=µA
